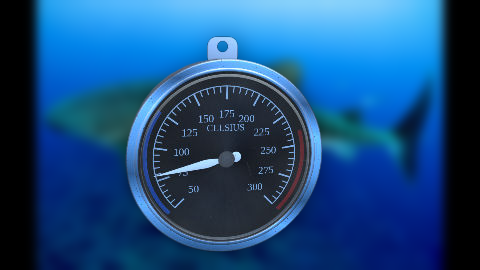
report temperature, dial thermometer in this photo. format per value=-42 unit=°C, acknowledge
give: value=80 unit=°C
